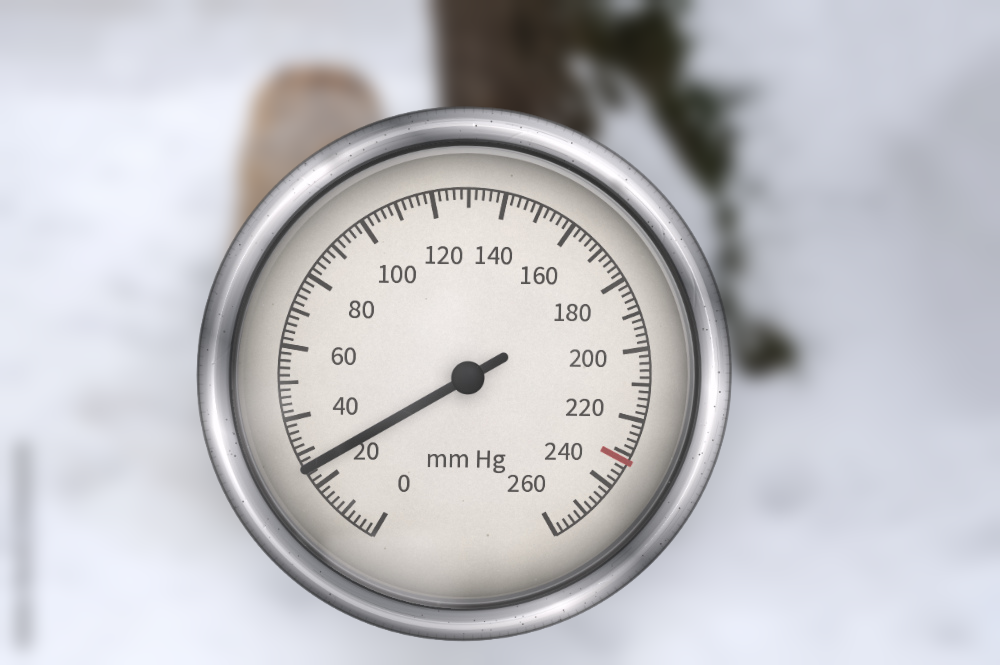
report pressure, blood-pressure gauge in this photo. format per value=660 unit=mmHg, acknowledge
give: value=26 unit=mmHg
